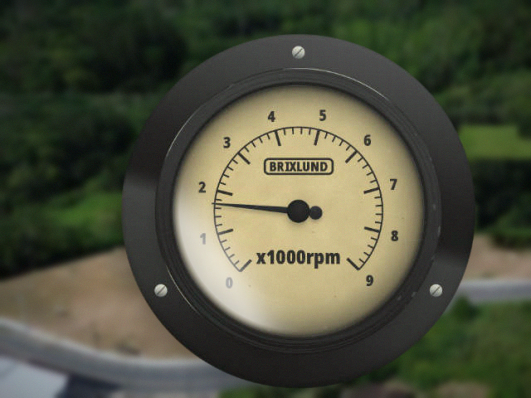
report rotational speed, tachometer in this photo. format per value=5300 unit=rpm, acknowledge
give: value=1700 unit=rpm
